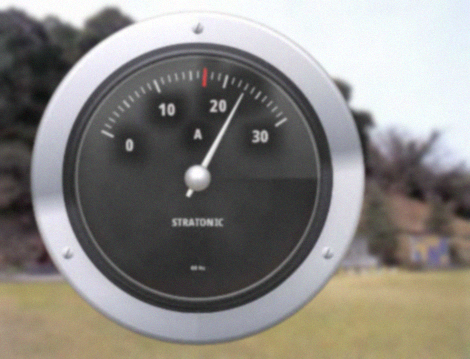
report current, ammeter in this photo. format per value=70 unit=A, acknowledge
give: value=23 unit=A
